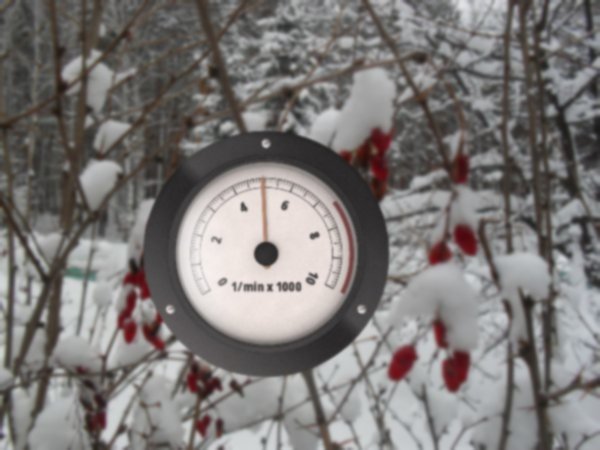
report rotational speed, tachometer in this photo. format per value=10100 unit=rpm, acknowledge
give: value=5000 unit=rpm
